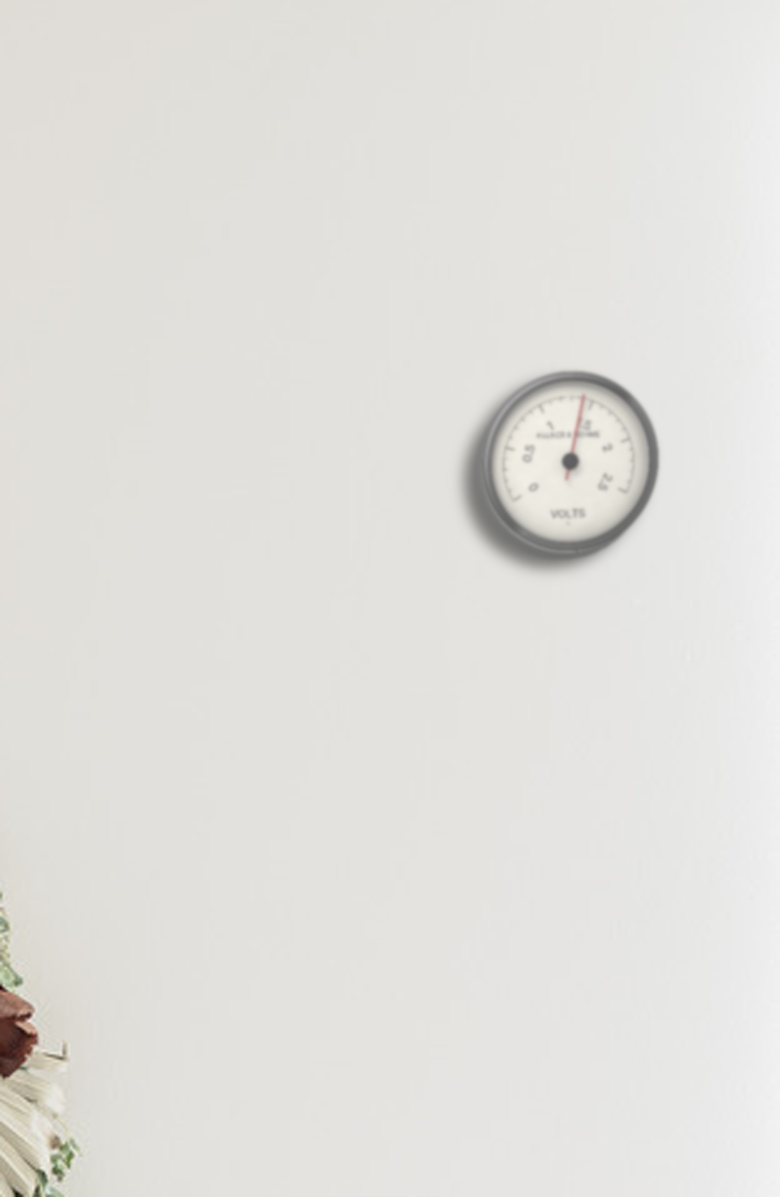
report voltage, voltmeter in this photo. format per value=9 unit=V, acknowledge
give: value=1.4 unit=V
